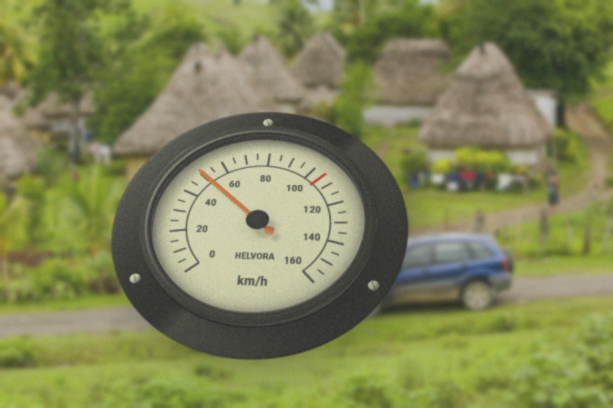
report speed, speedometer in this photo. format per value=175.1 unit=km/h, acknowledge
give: value=50 unit=km/h
